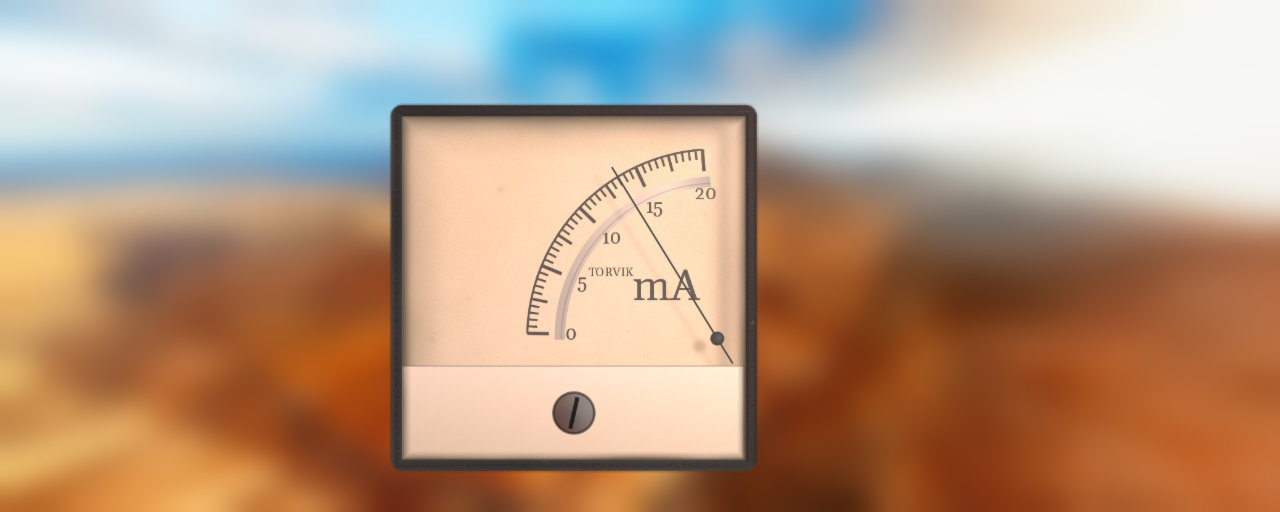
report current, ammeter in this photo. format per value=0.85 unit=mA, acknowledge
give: value=13.5 unit=mA
